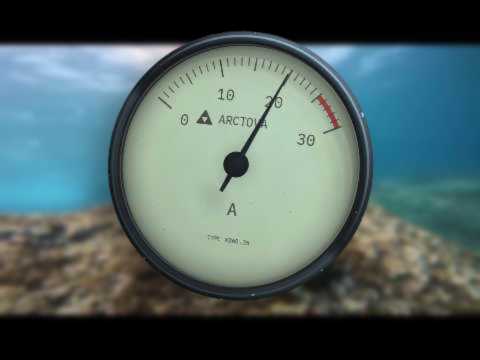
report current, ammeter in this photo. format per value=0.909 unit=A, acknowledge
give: value=20 unit=A
